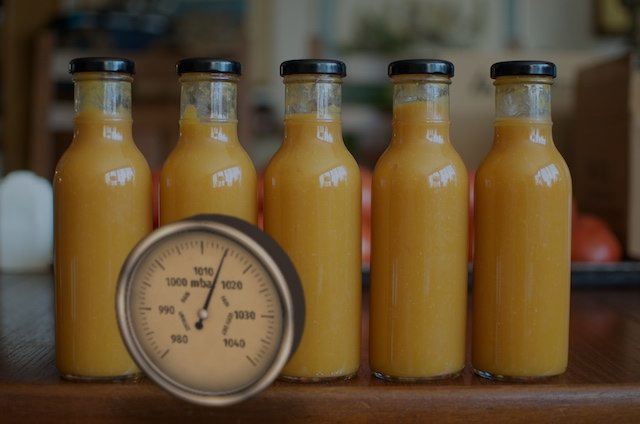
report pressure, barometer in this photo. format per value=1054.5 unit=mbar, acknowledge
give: value=1015 unit=mbar
